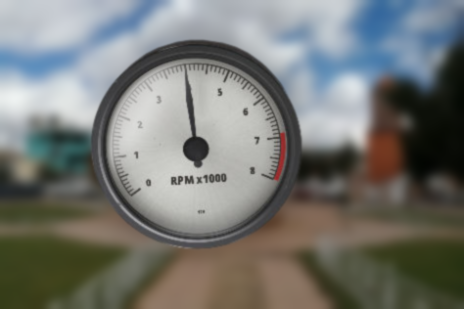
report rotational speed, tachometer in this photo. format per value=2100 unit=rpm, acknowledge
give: value=4000 unit=rpm
